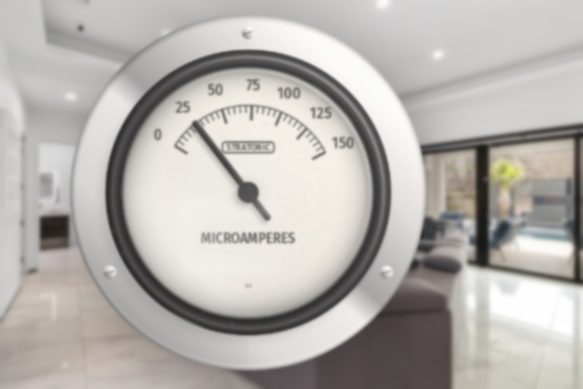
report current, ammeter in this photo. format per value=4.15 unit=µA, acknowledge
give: value=25 unit=µA
